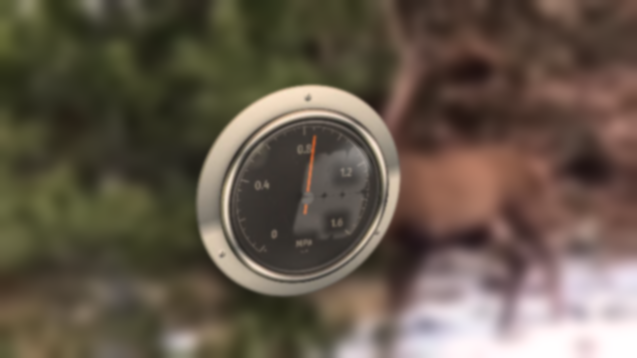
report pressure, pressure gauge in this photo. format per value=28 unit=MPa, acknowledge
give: value=0.85 unit=MPa
